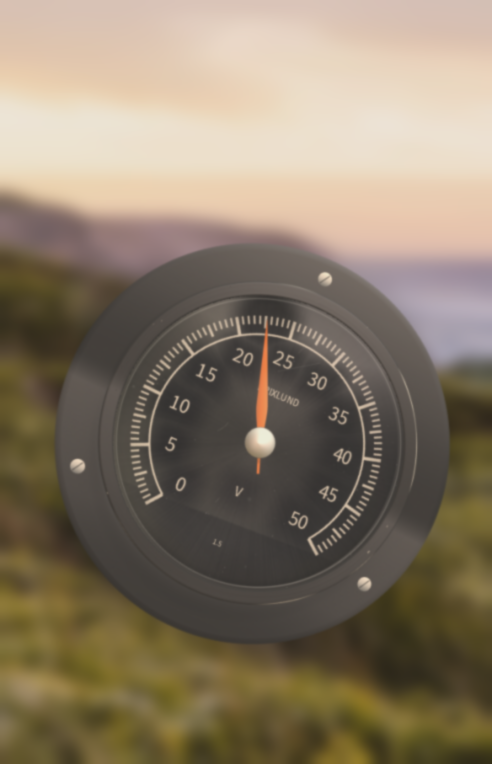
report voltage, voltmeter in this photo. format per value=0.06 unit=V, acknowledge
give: value=22.5 unit=V
